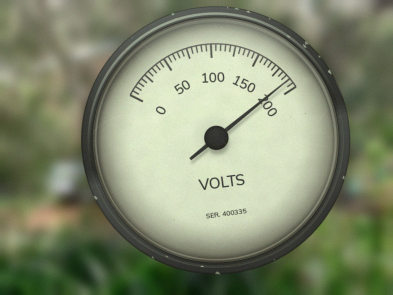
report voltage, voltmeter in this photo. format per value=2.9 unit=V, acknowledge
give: value=190 unit=V
